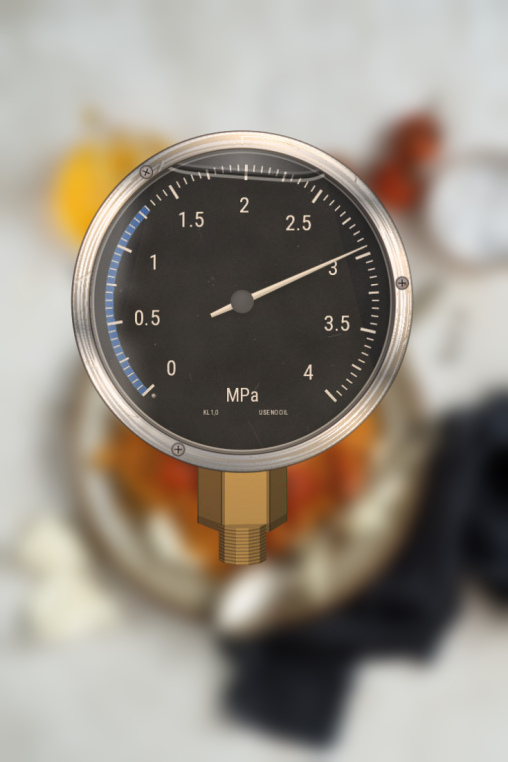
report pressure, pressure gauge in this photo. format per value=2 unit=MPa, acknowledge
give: value=2.95 unit=MPa
